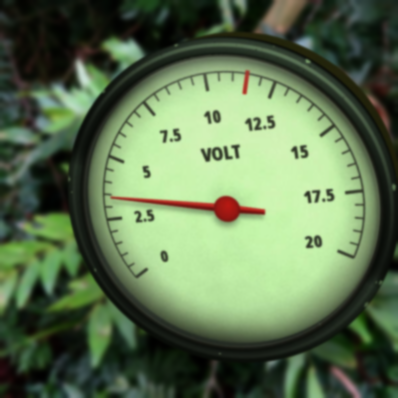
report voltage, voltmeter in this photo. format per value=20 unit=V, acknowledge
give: value=3.5 unit=V
